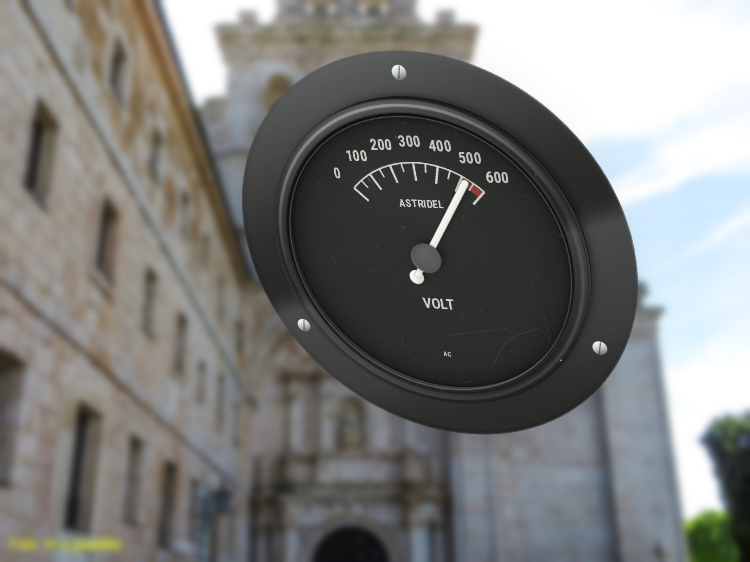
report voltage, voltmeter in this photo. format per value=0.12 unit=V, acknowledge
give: value=525 unit=V
